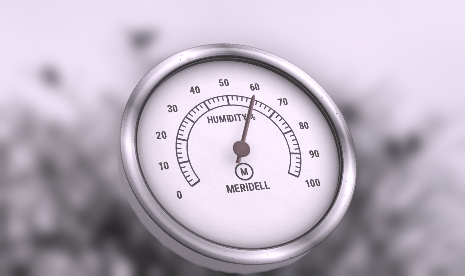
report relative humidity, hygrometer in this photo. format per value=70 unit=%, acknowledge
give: value=60 unit=%
